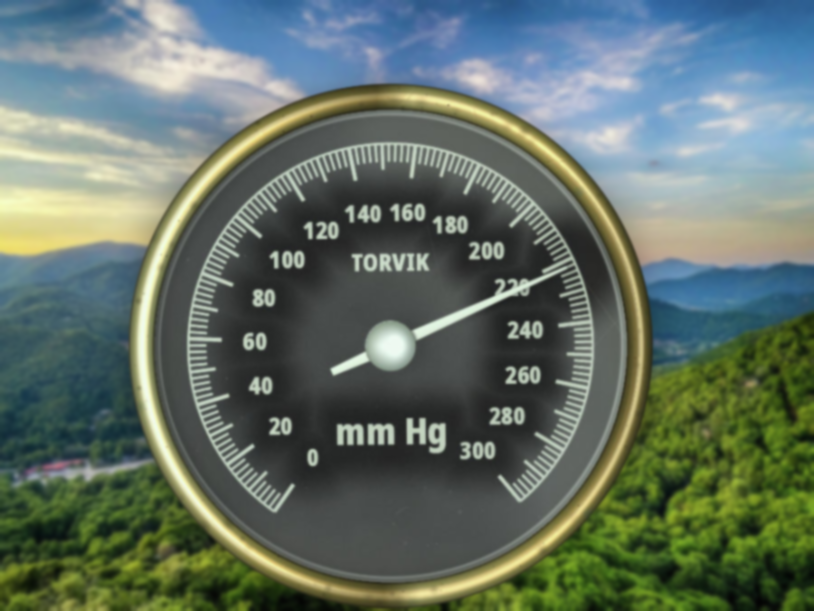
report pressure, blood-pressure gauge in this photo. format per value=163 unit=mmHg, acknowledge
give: value=222 unit=mmHg
